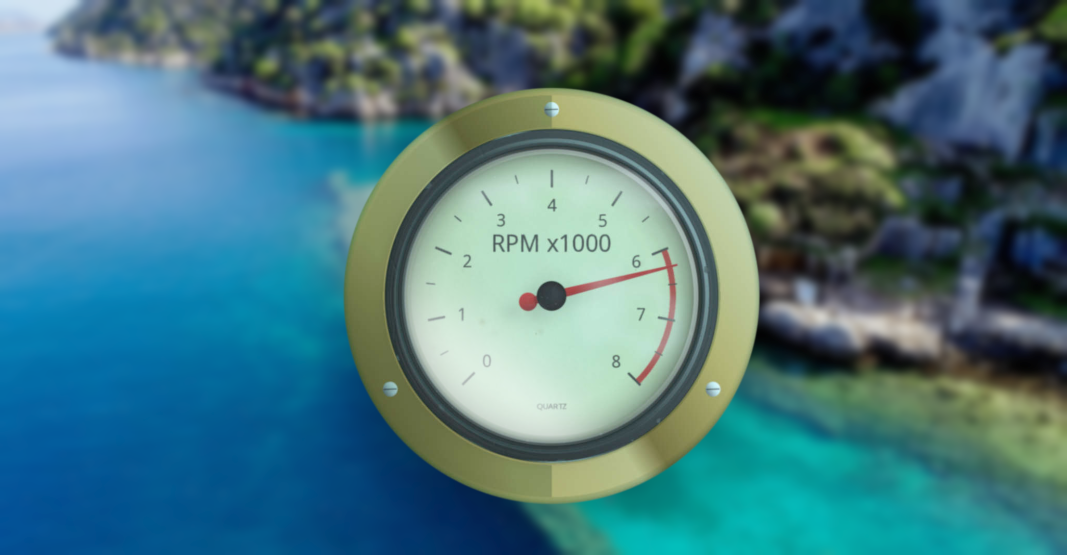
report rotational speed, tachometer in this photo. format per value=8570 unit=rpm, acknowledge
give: value=6250 unit=rpm
